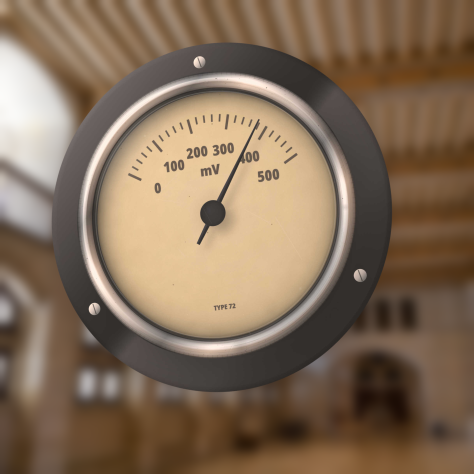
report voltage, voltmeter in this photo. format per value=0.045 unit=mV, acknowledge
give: value=380 unit=mV
